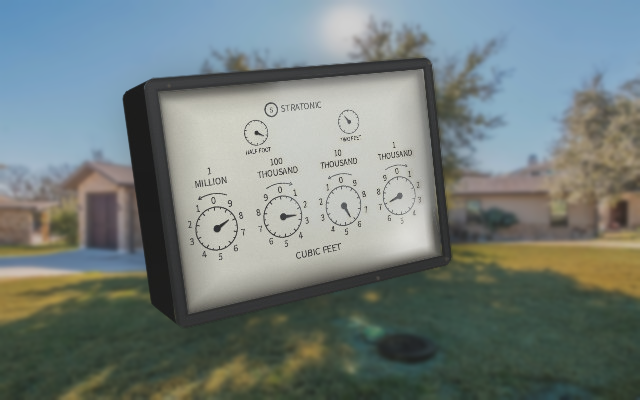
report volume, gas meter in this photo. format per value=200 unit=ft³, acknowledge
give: value=825700 unit=ft³
